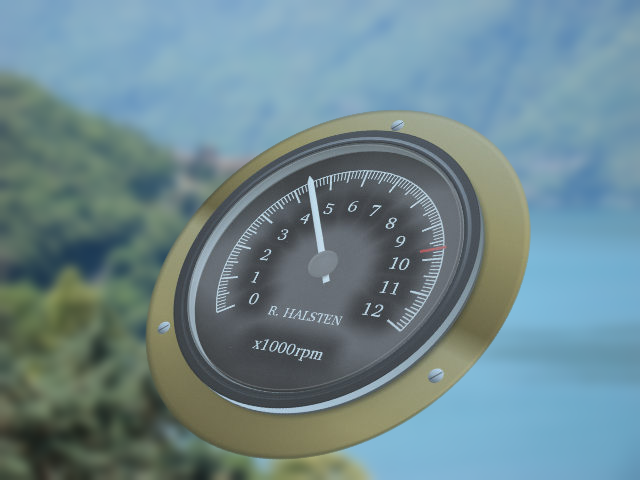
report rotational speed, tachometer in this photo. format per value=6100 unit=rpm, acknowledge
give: value=4500 unit=rpm
